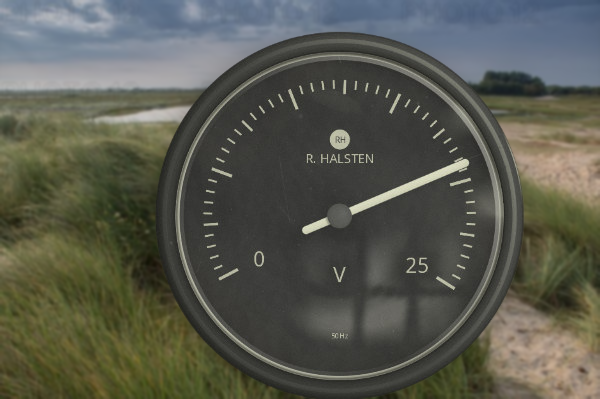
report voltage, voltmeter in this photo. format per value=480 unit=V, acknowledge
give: value=19.25 unit=V
